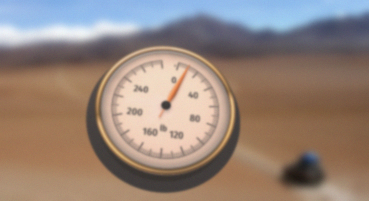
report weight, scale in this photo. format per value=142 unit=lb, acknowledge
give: value=10 unit=lb
